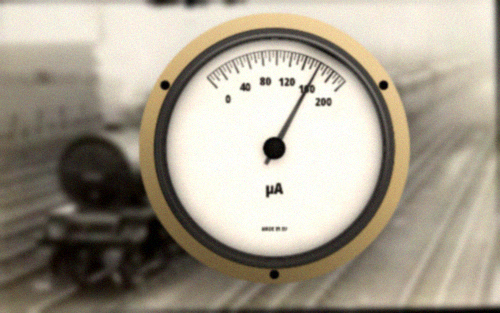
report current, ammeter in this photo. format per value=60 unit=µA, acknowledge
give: value=160 unit=µA
